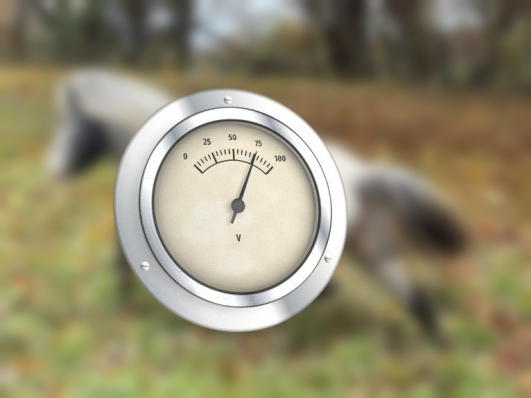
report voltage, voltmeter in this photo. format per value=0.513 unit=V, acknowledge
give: value=75 unit=V
